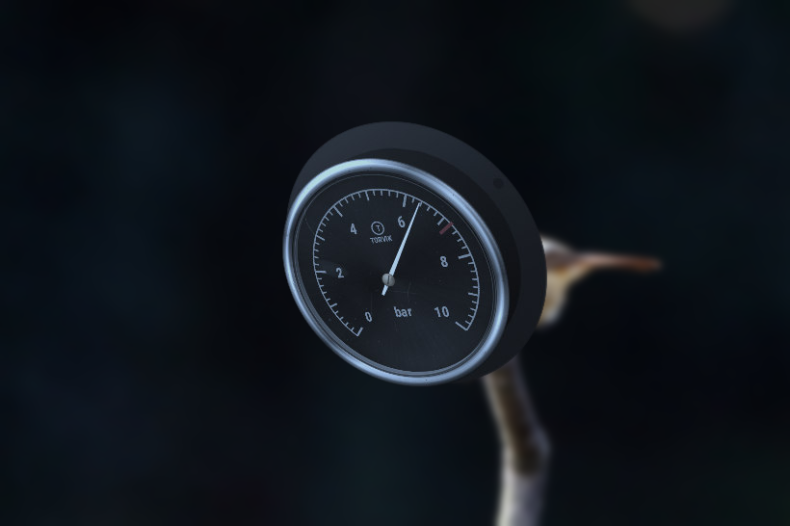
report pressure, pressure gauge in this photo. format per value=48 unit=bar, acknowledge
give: value=6.4 unit=bar
